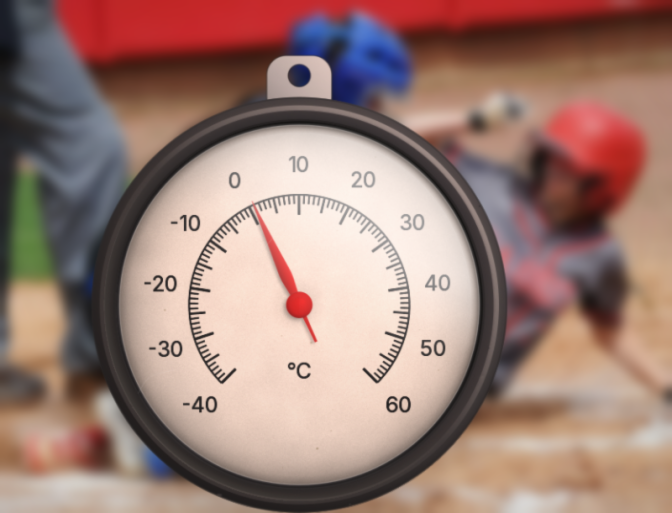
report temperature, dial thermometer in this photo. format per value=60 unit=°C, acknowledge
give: value=1 unit=°C
